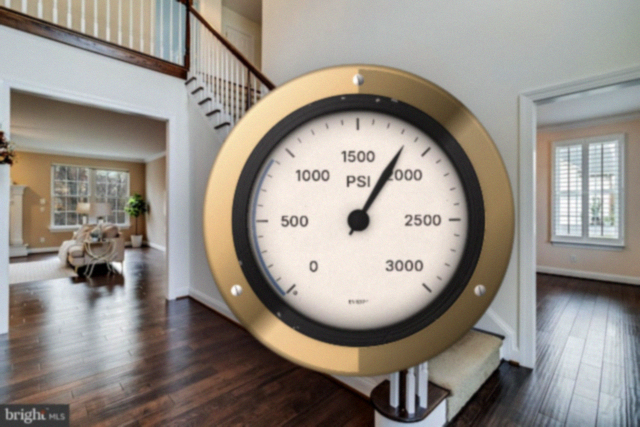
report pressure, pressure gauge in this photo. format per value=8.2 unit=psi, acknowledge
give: value=1850 unit=psi
